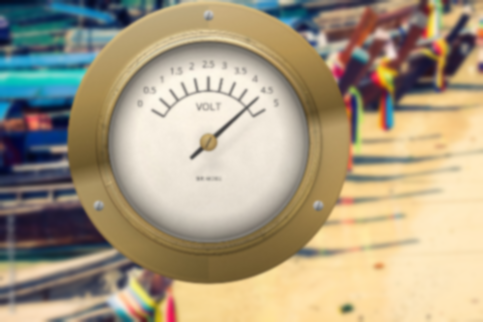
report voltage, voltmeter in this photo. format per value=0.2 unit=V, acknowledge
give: value=4.5 unit=V
